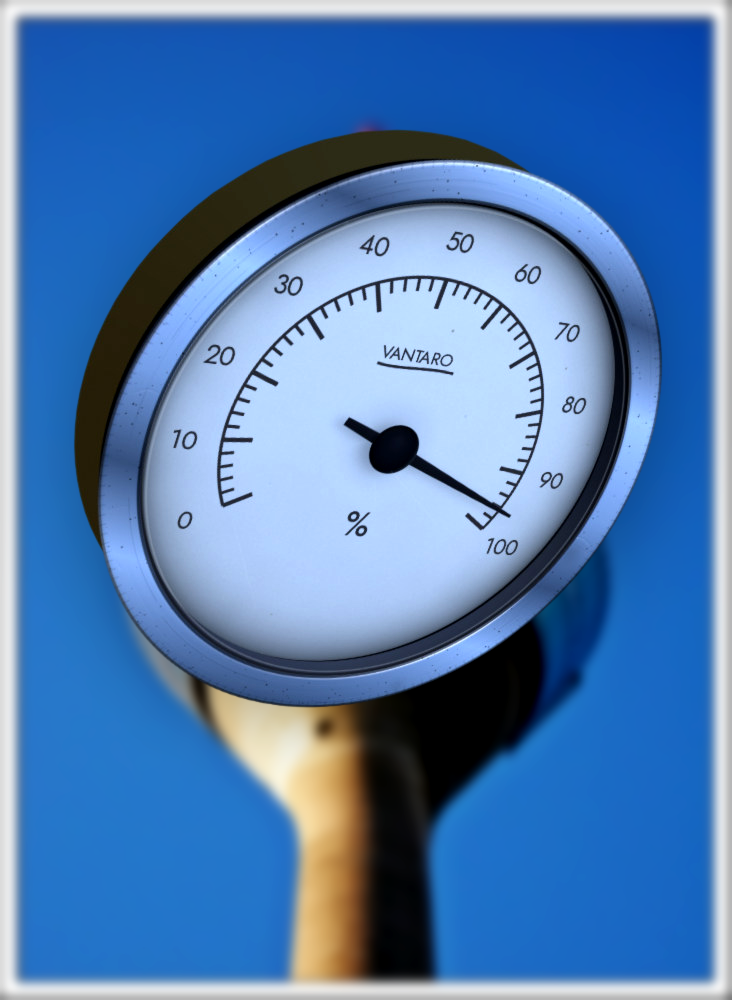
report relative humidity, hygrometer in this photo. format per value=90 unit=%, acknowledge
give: value=96 unit=%
